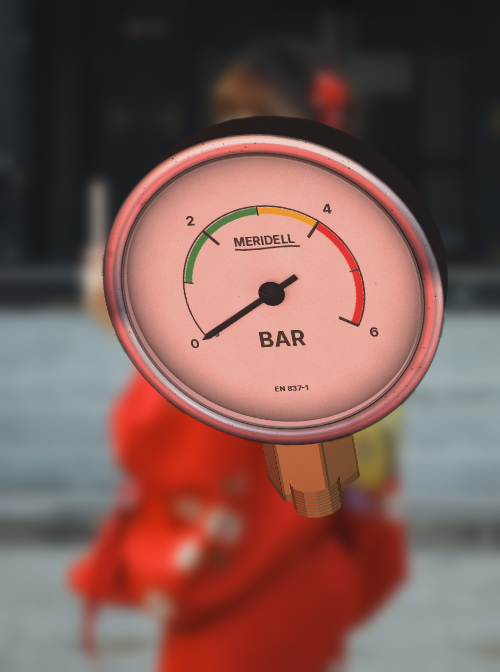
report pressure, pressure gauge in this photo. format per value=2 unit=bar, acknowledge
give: value=0 unit=bar
